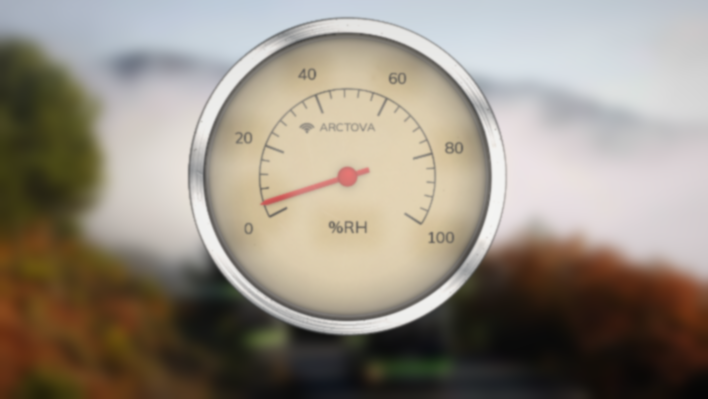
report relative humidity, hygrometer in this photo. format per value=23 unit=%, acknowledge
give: value=4 unit=%
